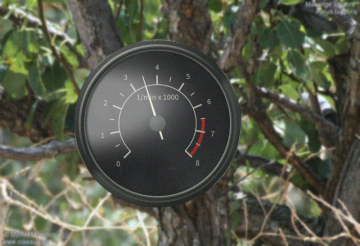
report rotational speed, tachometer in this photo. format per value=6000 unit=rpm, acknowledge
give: value=3500 unit=rpm
